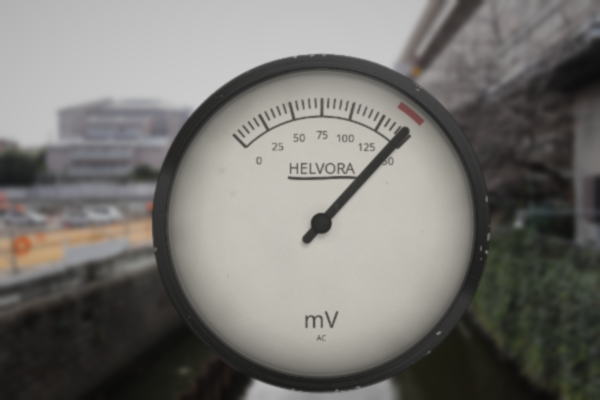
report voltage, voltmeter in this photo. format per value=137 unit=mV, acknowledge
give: value=145 unit=mV
